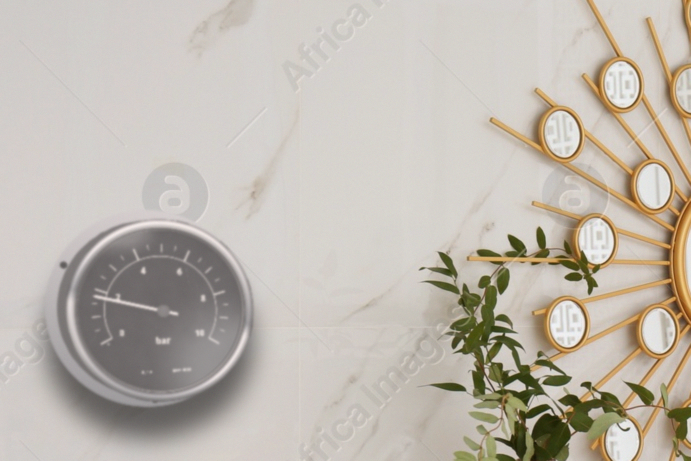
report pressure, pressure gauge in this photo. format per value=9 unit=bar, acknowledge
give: value=1.75 unit=bar
